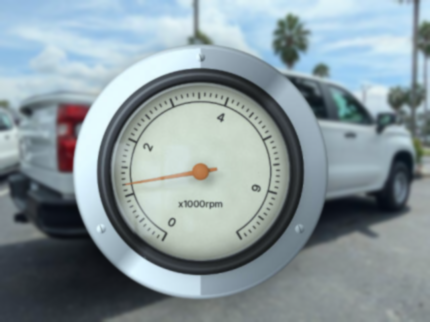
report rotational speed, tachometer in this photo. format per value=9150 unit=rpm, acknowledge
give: value=1200 unit=rpm
